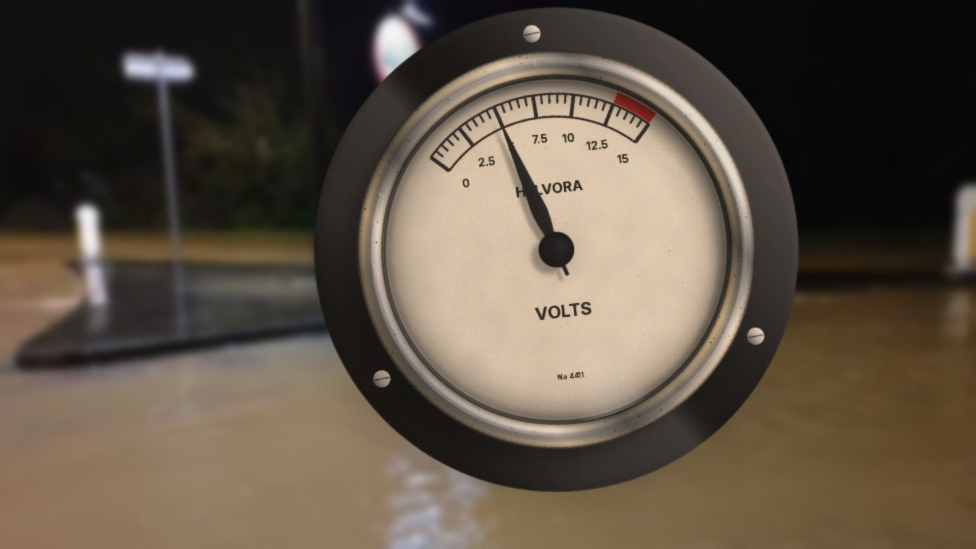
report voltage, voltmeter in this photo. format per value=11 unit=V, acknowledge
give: value=5 unit=V
